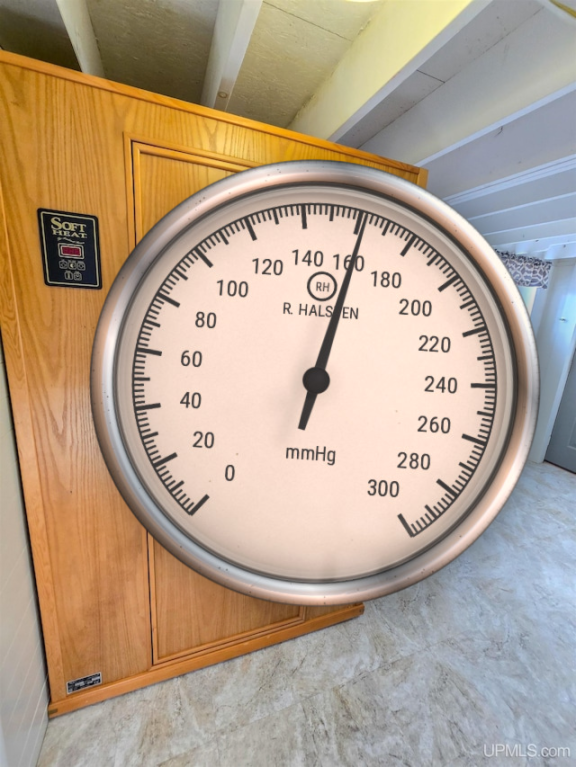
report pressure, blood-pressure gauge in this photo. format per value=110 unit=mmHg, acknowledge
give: value=162 unit=mmHg
